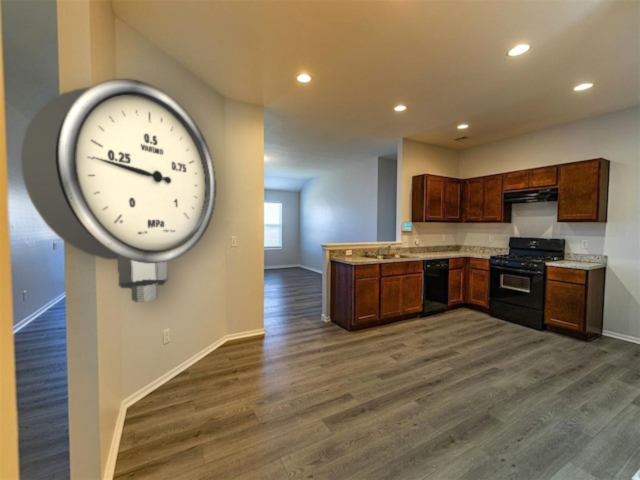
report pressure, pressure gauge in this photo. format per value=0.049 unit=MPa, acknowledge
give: value=0.2 unit=MPa
